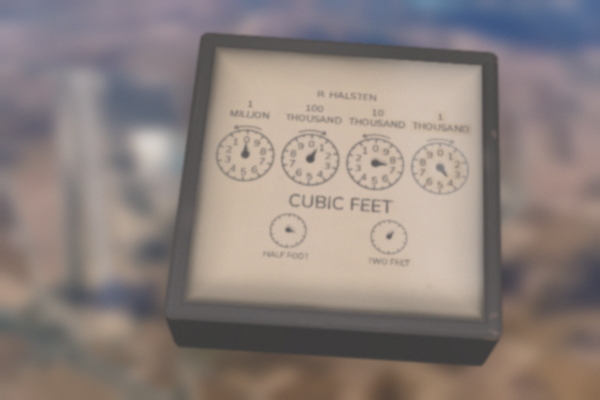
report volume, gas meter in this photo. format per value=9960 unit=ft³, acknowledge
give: value=7400 unit=ft³
